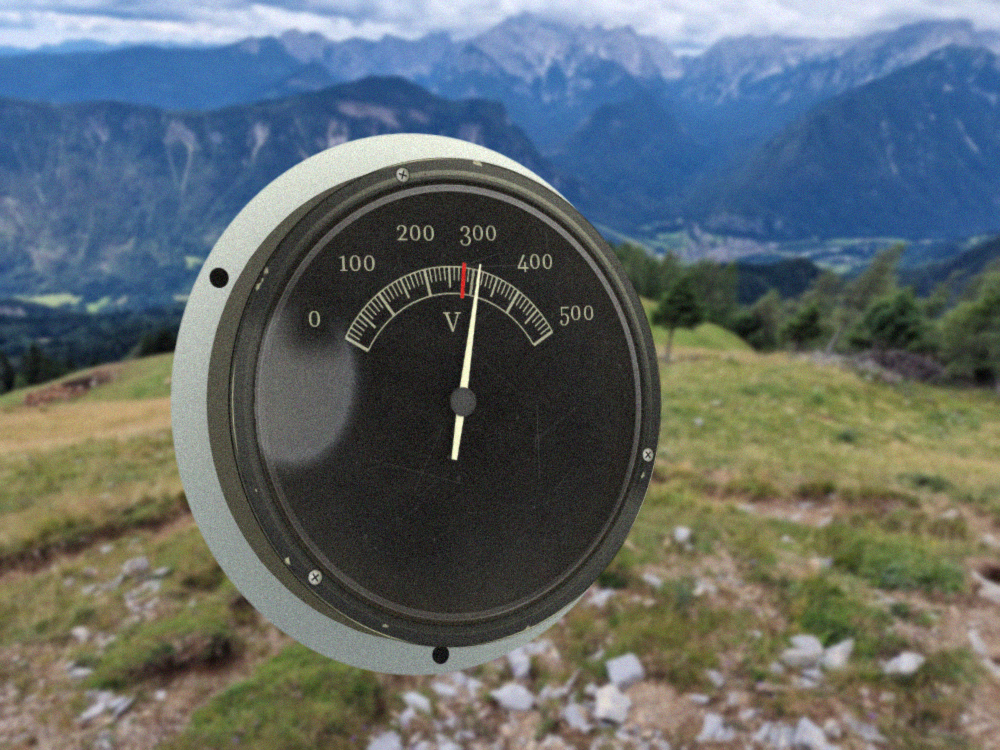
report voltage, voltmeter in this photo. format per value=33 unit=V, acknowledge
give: value=300 unit=V
